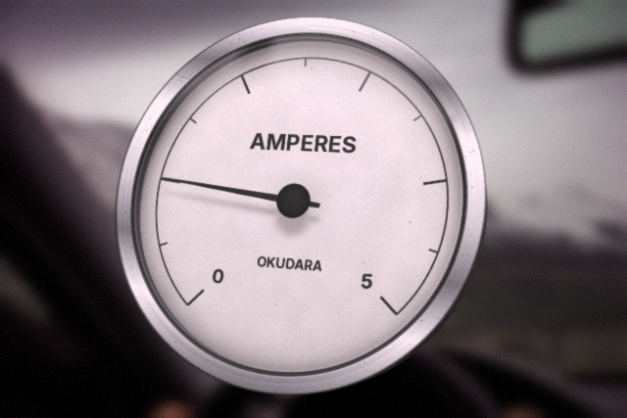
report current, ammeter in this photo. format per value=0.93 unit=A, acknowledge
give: value=1 unit=A
